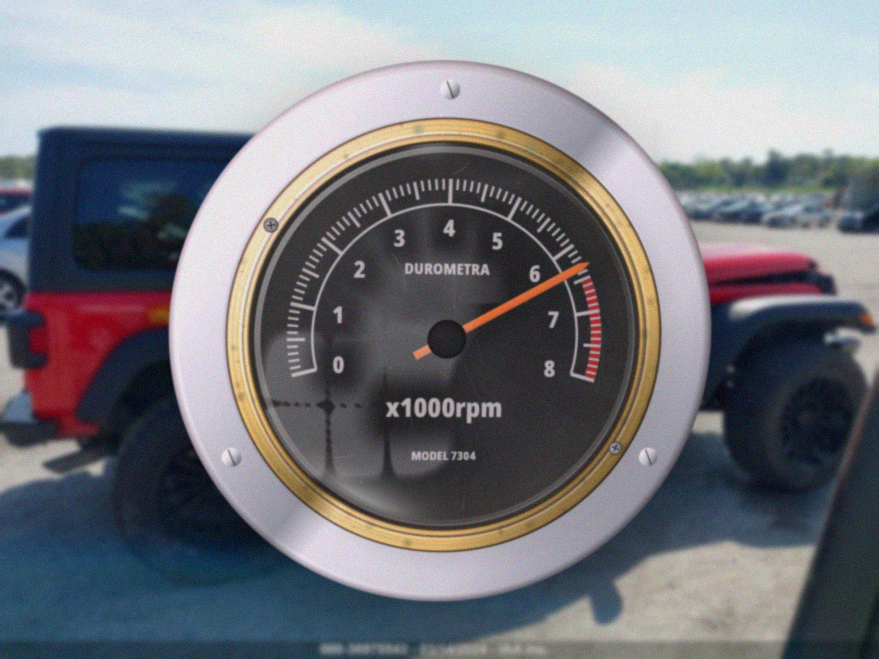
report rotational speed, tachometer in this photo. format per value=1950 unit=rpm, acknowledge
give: value=6300 unit=rpm
